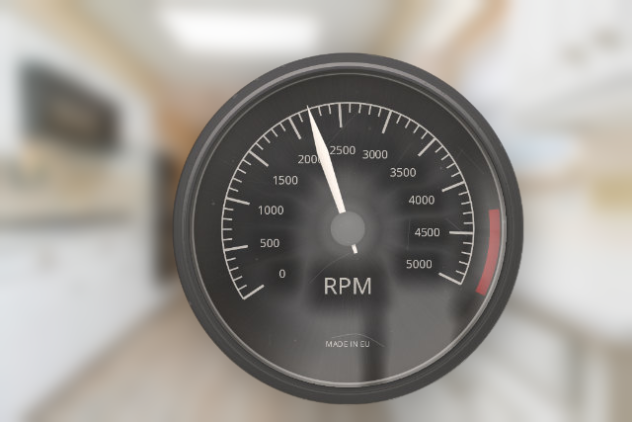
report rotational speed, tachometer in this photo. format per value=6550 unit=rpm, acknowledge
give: value=2200 unit=rpm
